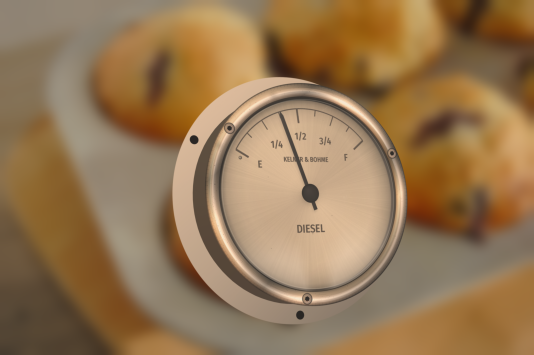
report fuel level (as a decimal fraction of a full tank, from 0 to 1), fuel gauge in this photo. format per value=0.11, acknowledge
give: value=0.375
